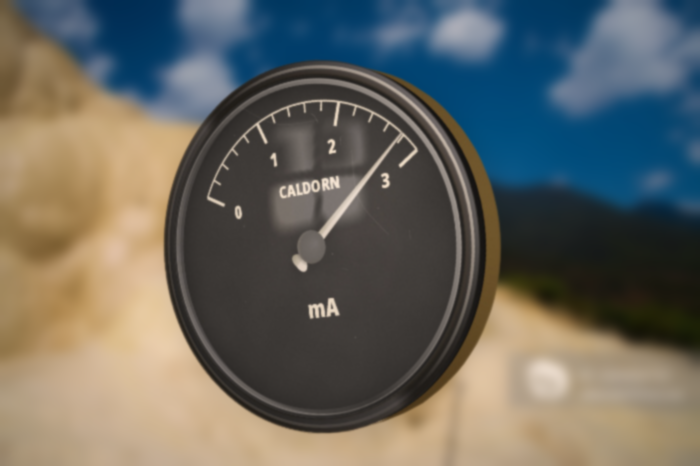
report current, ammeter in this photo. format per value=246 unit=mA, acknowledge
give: value=2.8 unit=mA
